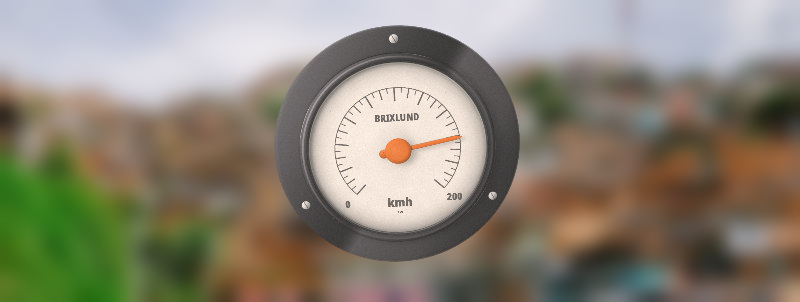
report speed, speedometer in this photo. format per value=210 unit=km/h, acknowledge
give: value=160 unit=km/h
